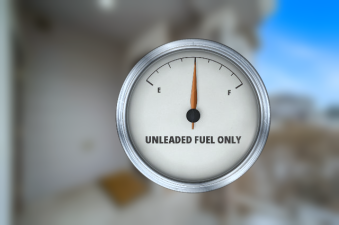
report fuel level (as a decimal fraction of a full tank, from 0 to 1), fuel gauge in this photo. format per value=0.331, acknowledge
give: value=0.5
